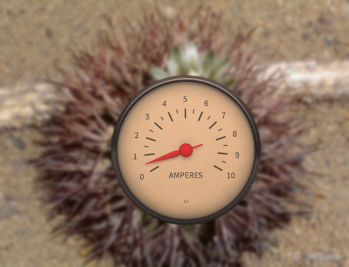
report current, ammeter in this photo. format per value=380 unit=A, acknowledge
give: value=0.5 unit=A
